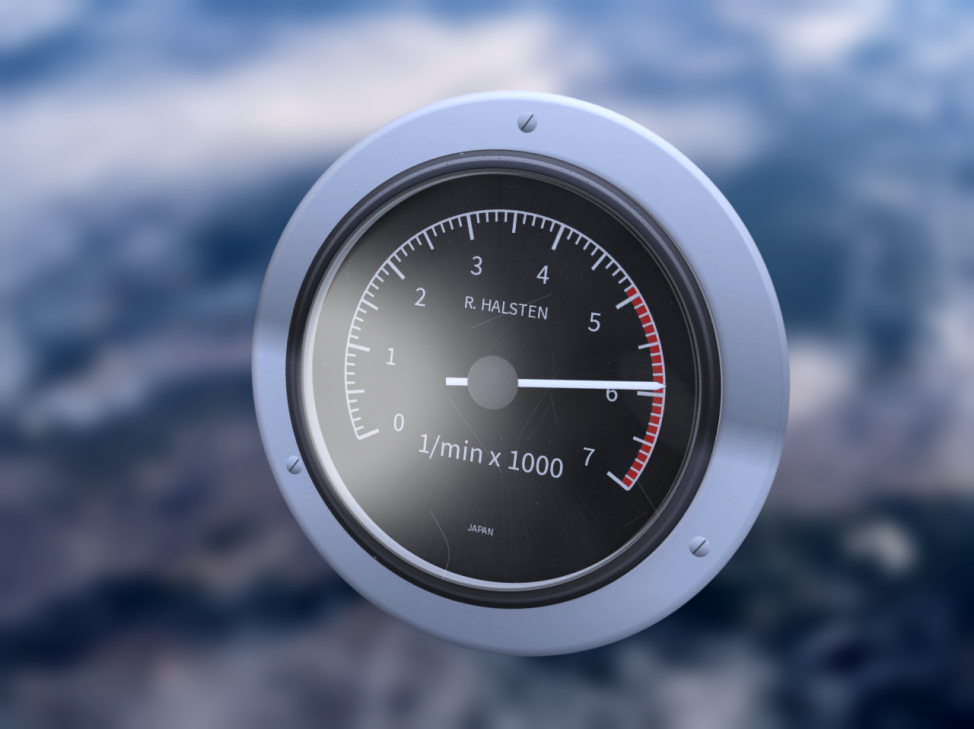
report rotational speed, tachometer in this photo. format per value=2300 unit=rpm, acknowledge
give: value=5900 unit=rpm
